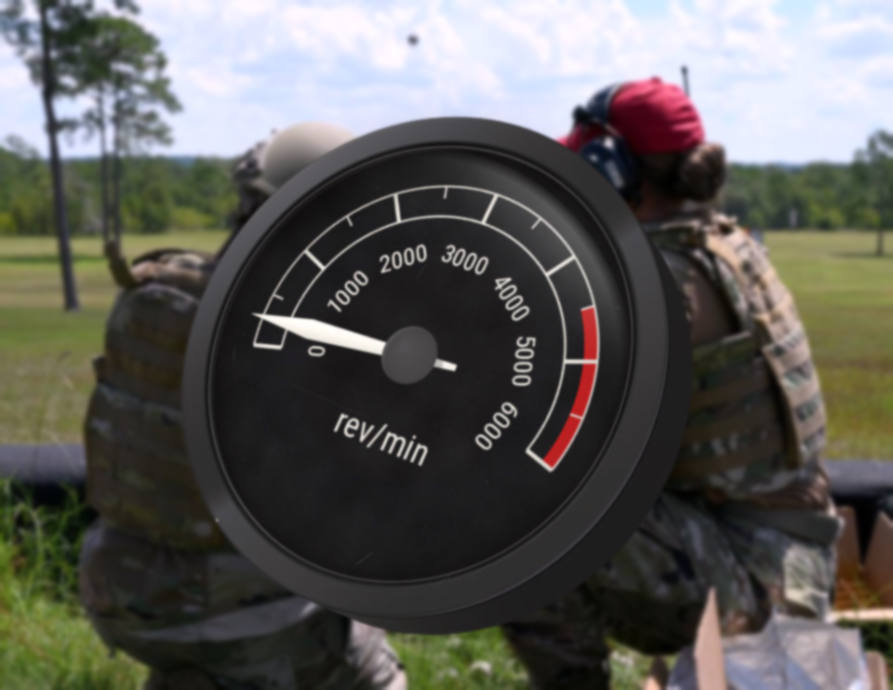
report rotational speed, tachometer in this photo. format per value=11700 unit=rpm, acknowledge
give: value=250 unit=rpm
